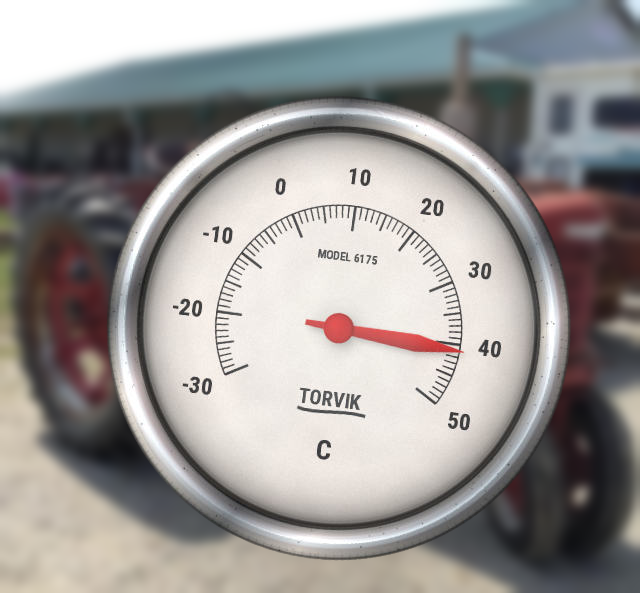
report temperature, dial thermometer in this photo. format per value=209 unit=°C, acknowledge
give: value=41 unit=°C
